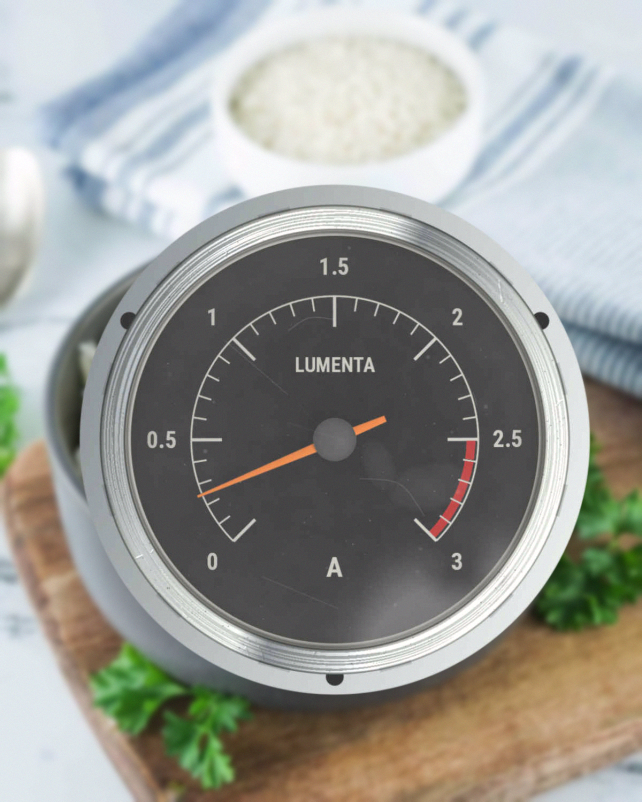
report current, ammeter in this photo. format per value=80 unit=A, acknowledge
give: value=0.25 unit=A
